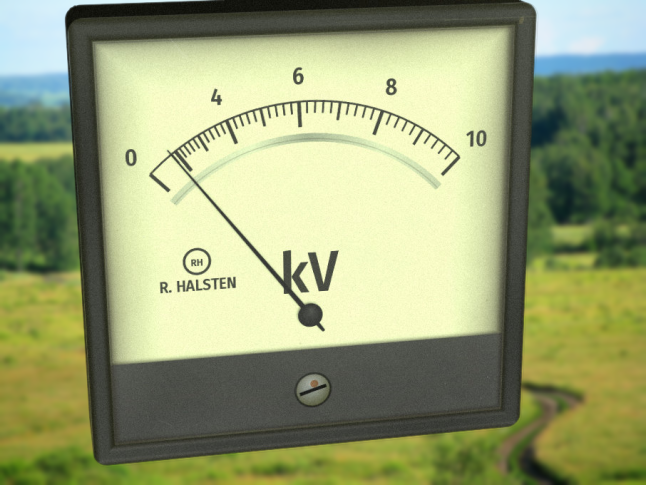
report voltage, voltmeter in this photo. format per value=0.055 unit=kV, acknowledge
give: value=1.8 unit=kV
